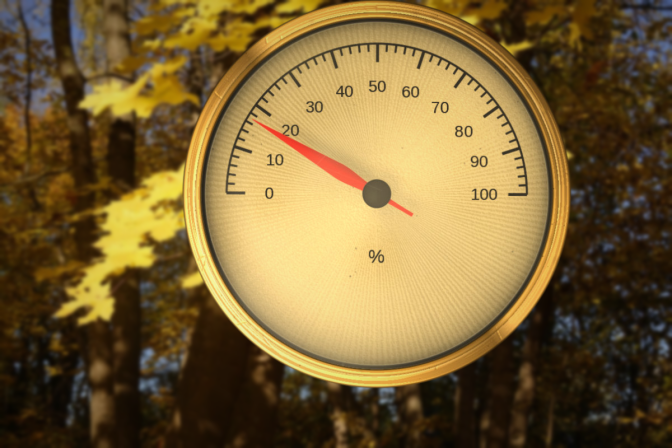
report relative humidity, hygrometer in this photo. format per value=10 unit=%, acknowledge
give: value=17 unit=%
